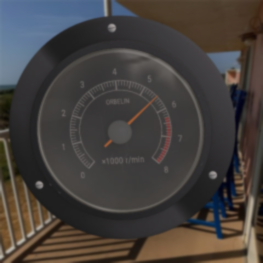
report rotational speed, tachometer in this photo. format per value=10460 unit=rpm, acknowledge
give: value=5500 unit=rpm
